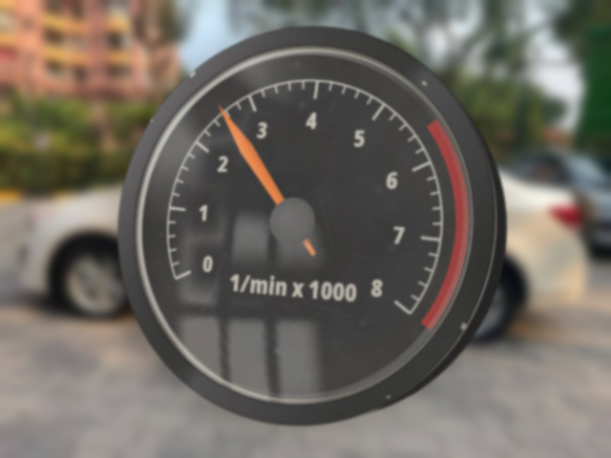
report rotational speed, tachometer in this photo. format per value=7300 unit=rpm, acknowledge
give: value=2600 unit=rpm
